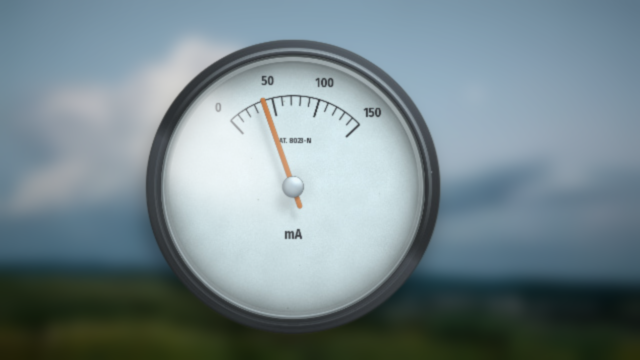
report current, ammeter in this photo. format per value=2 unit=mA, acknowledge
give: value=40 unit=mA
